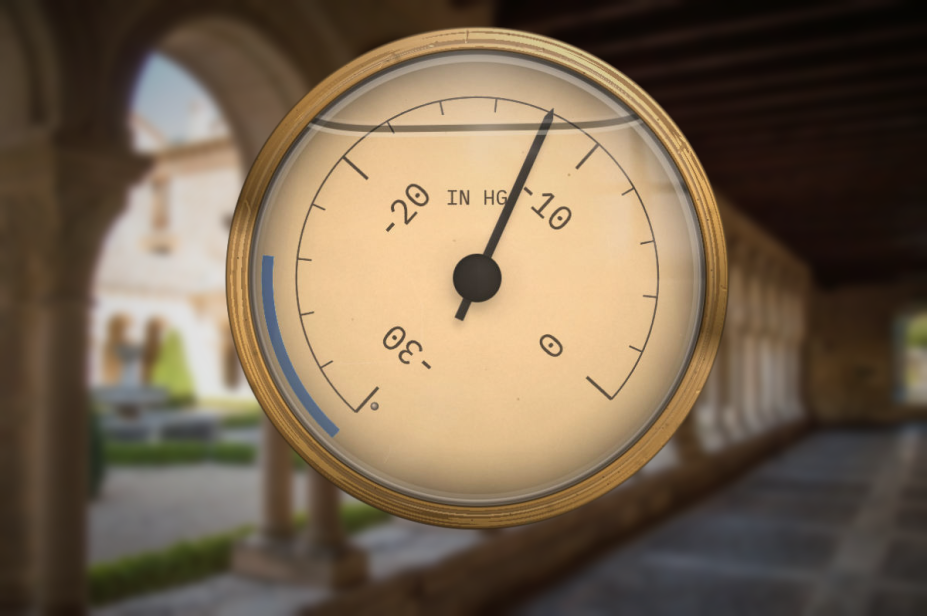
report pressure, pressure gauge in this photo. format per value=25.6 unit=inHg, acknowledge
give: value=-12 unit=inHg
